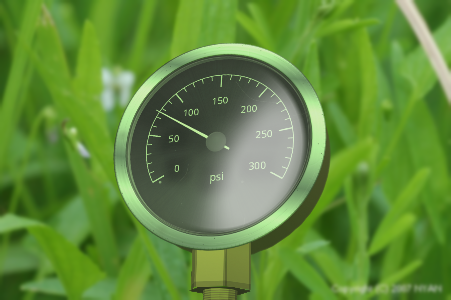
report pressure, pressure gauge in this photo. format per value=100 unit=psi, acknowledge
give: value=75 unit=psi
